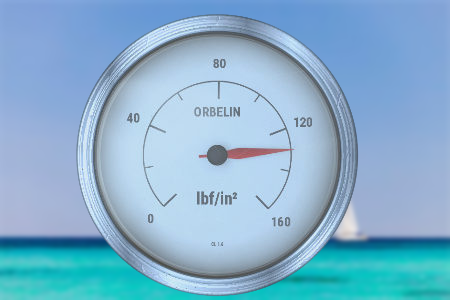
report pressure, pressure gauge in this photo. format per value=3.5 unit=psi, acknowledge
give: value=130 unit=psi
